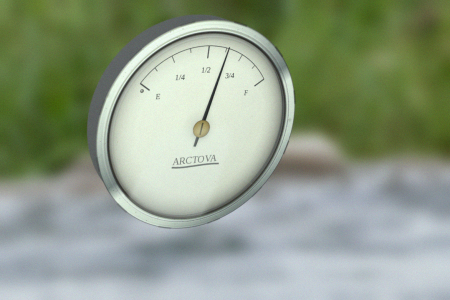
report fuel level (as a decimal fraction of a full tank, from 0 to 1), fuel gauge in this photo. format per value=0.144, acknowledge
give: value=0.625
